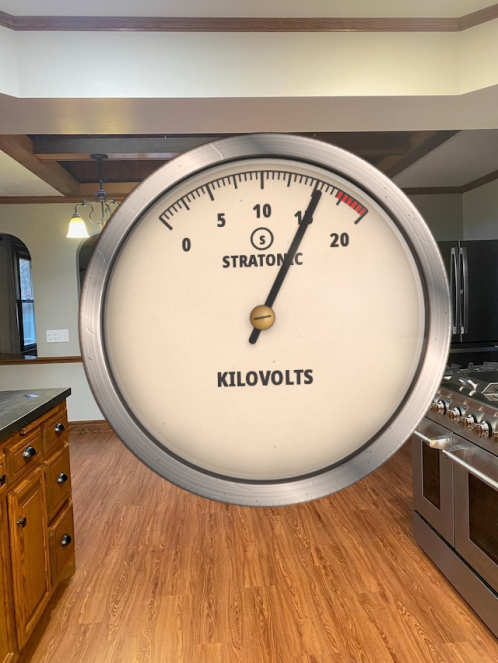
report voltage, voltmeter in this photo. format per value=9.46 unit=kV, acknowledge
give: value=15.5 unit=kV
